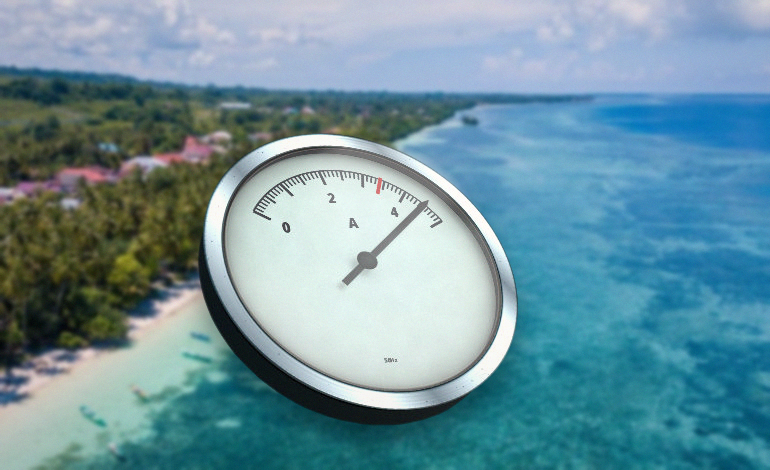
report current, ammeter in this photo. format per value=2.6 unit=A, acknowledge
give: value=4.5 unit=A
